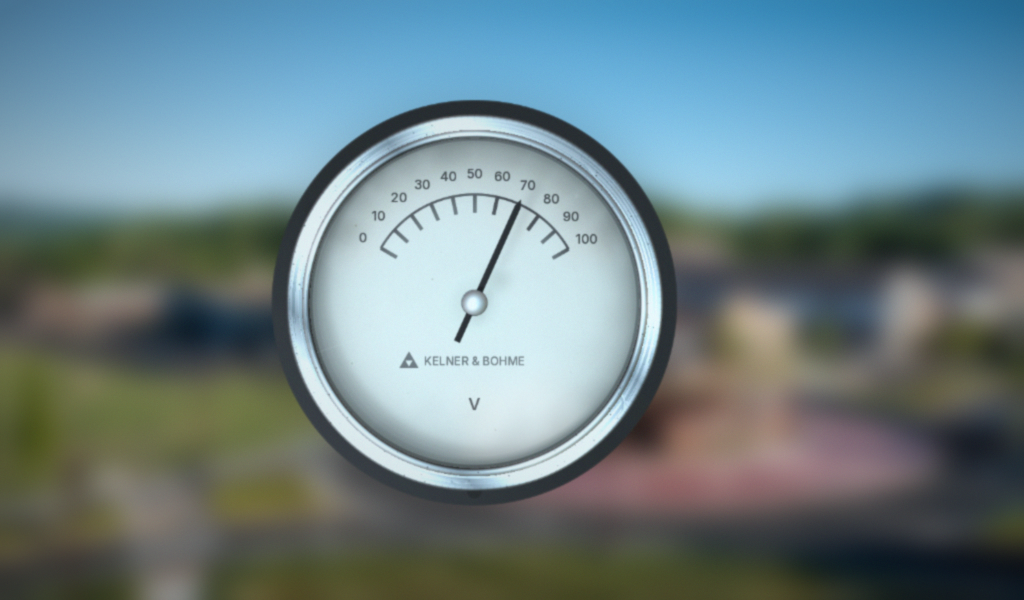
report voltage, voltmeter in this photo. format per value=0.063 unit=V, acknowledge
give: value=70 unit=V
